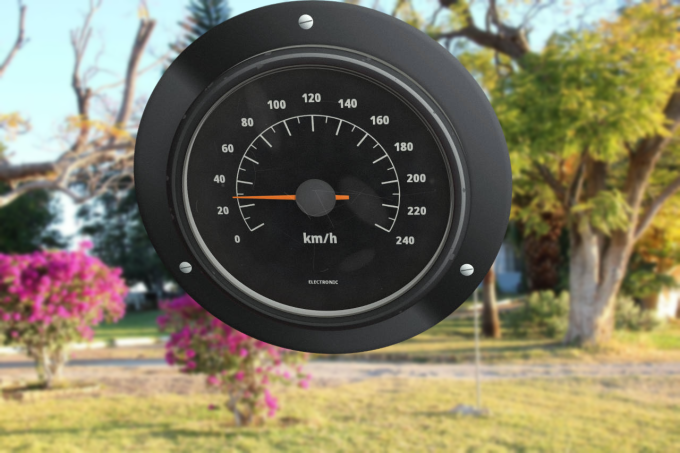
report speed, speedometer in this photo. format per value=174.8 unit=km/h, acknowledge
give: value=30 unit=km/h
